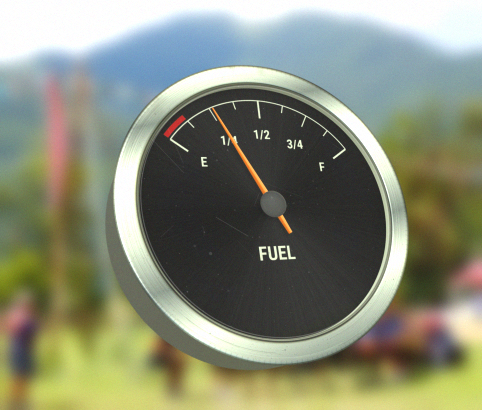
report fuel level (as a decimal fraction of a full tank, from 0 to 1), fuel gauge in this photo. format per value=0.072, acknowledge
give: value=0.25
